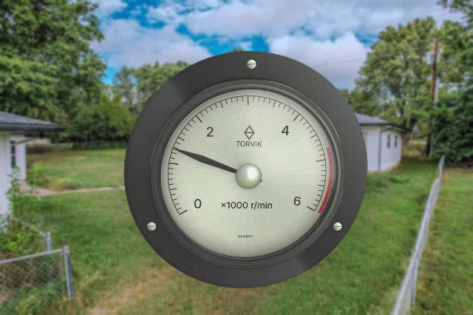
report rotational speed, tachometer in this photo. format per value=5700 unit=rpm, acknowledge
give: value=1300 unit=rpm
